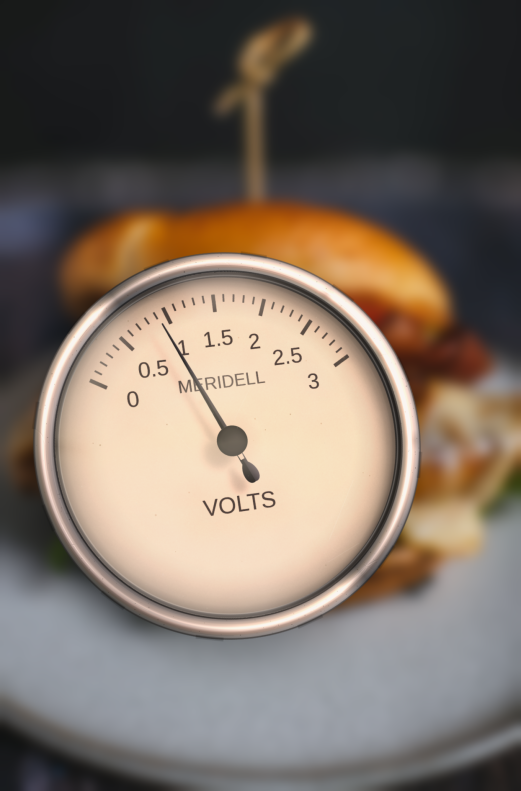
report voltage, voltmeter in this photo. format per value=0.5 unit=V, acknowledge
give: value=0.9 unit=V
